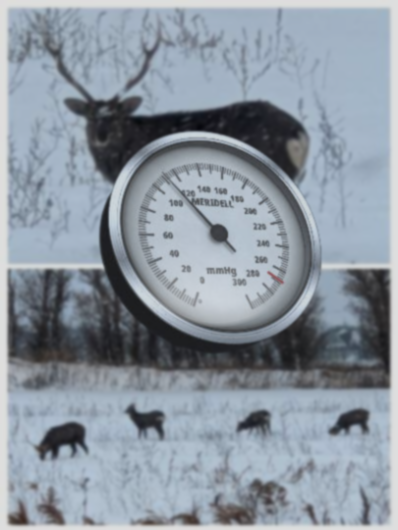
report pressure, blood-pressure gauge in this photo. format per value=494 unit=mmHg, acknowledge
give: value=110 unit=mmHg
